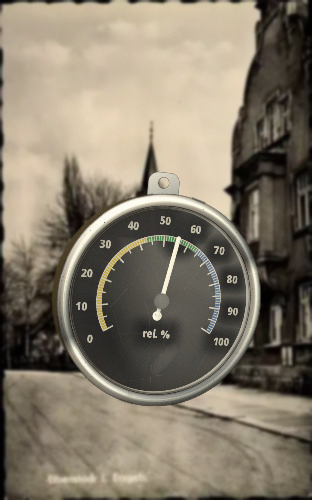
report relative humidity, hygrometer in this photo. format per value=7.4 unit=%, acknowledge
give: value=55 unit=%
